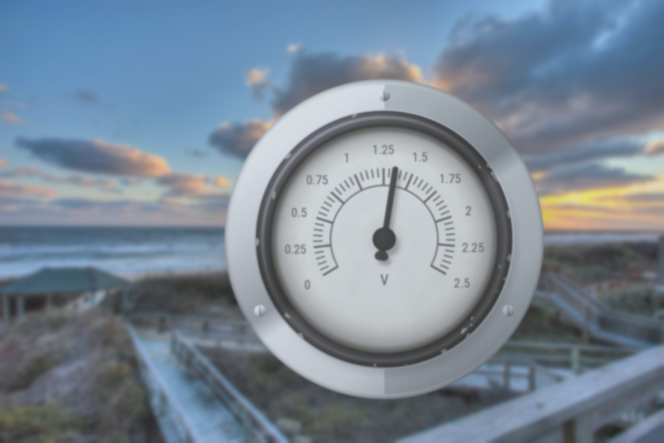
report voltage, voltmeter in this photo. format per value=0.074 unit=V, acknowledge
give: value=1.35 unit=V
